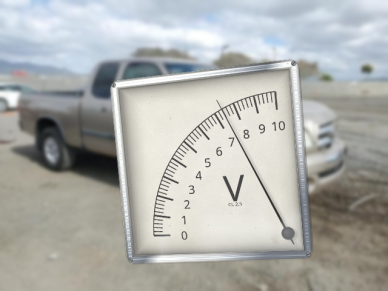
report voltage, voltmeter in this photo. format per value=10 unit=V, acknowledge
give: value=7.4 unit=V
